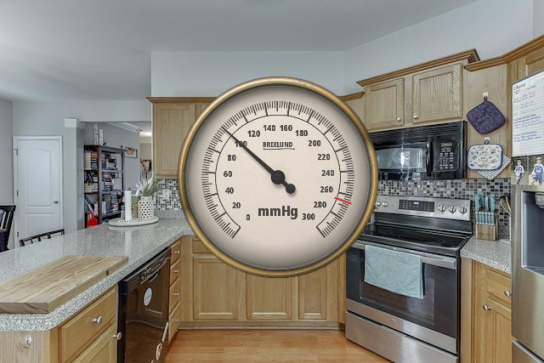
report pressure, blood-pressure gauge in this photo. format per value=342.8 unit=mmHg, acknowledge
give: value=100 unit=mmHg
